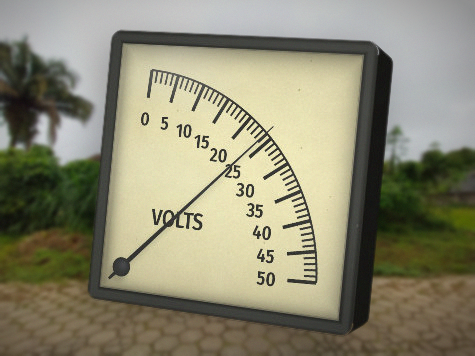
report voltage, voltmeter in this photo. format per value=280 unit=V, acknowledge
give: value=24 unit=V
